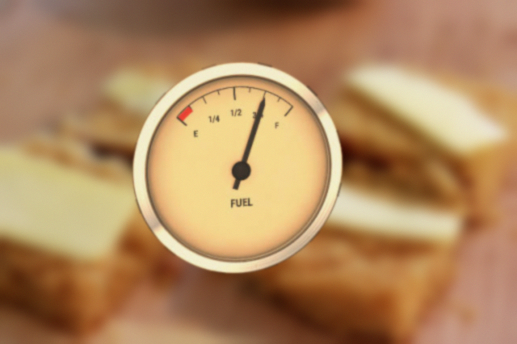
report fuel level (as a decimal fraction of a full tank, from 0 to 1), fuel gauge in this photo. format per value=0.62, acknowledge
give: value=0.75
